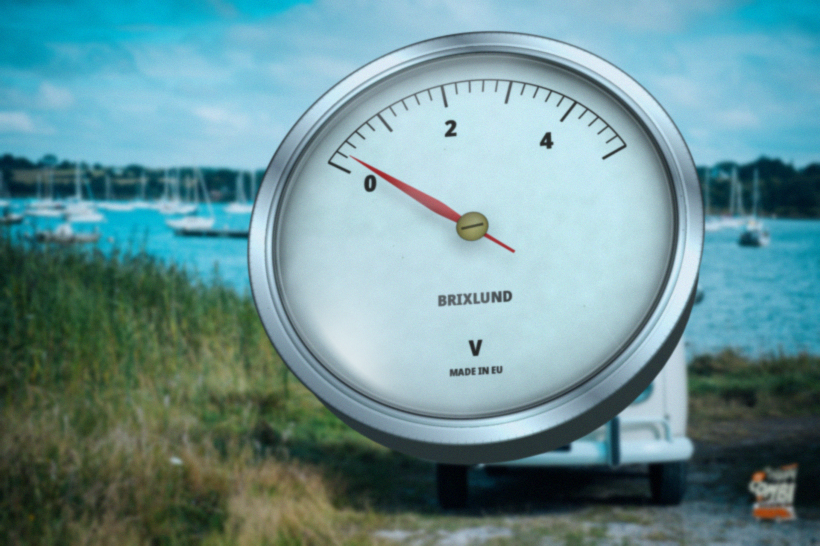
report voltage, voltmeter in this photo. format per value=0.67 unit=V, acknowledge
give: value=0.2 unit=V
